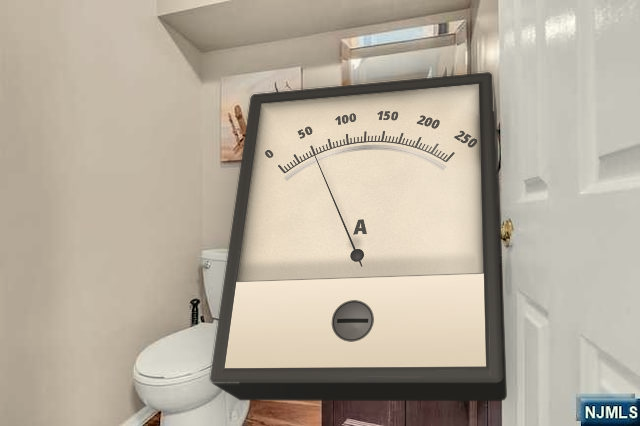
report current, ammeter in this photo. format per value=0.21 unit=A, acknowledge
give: value=50 unit=A
